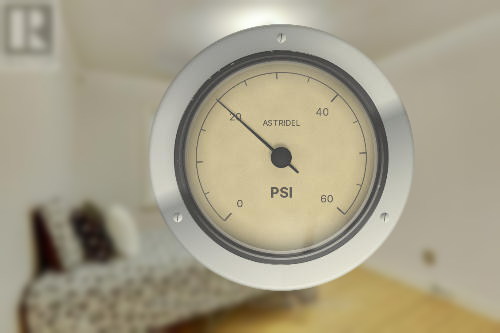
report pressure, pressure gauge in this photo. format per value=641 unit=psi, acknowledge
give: value=20 unit=psi
